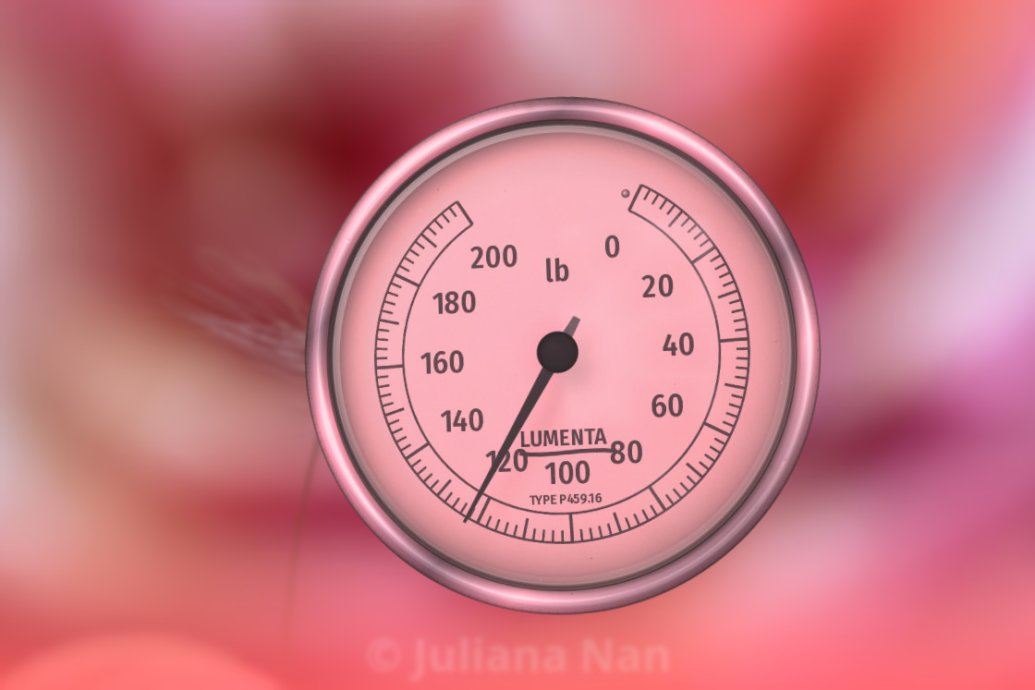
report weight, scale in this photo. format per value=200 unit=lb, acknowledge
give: value=122 unit=lb
